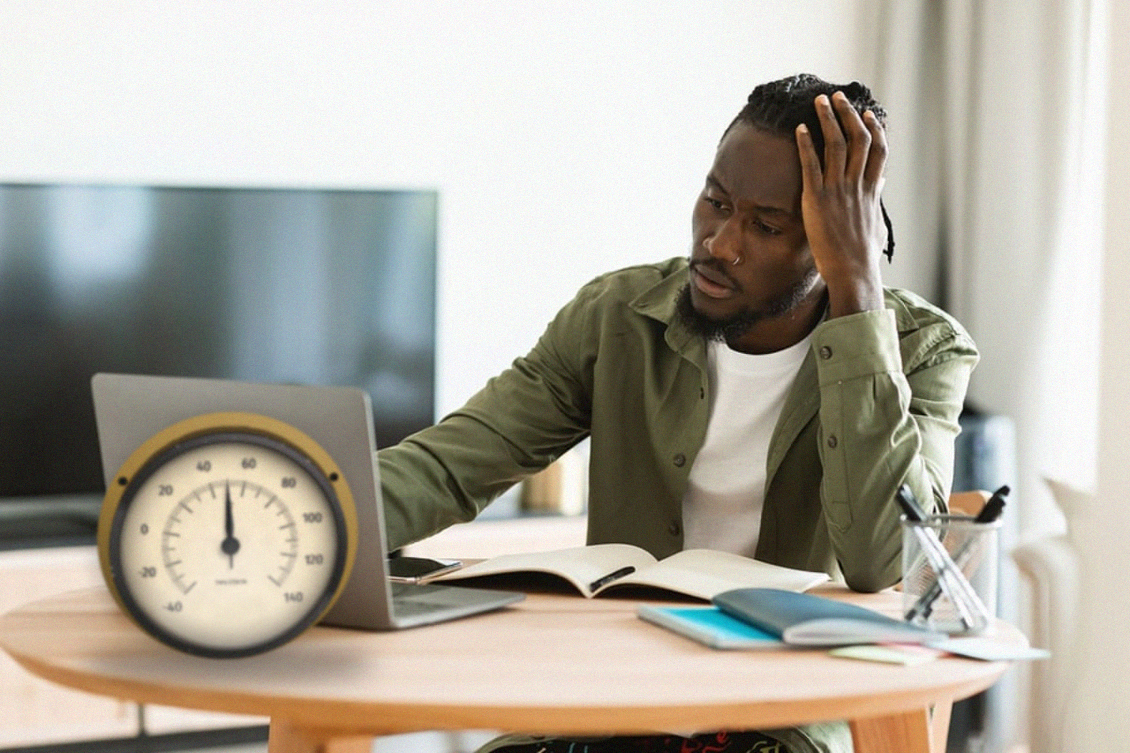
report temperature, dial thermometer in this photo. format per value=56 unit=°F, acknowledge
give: value=50 unit=°F
